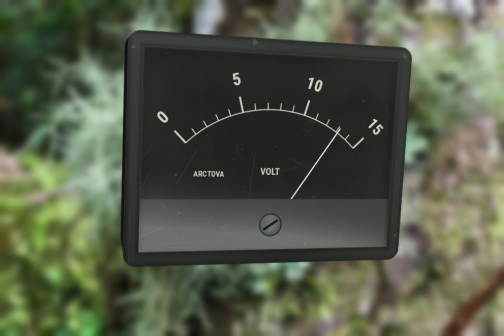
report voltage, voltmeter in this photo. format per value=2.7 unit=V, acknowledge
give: value=13 unit=V
